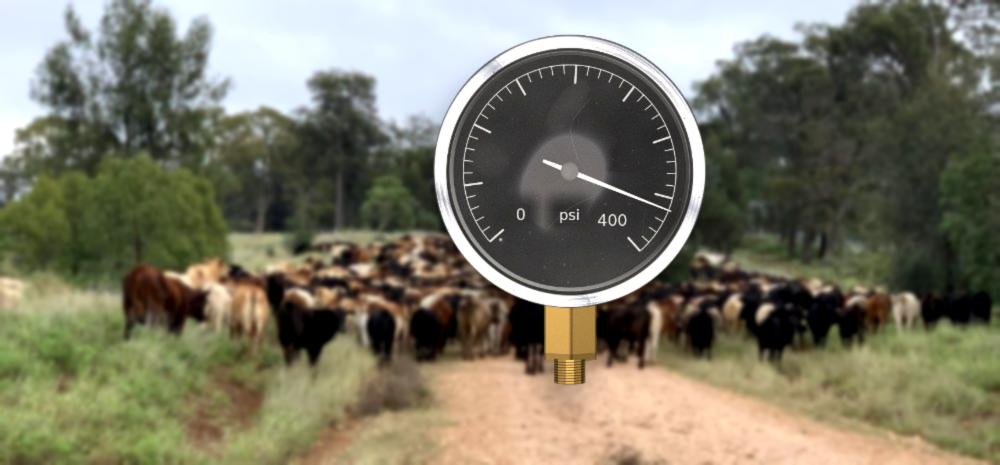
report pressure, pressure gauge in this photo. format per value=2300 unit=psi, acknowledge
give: value=360 unit=psi
